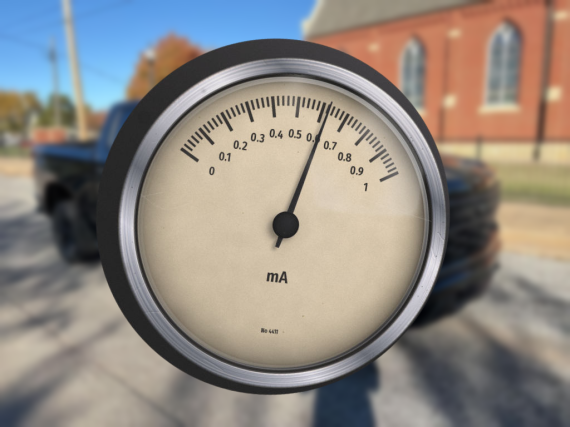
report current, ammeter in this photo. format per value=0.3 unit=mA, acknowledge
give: value=0.62 unit=mA
